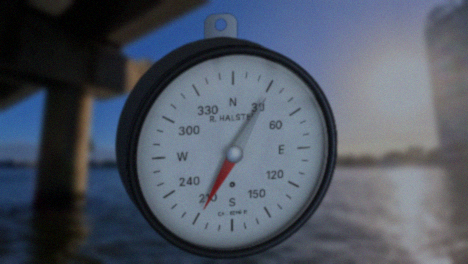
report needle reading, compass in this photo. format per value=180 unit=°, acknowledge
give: value=210 unit=°
